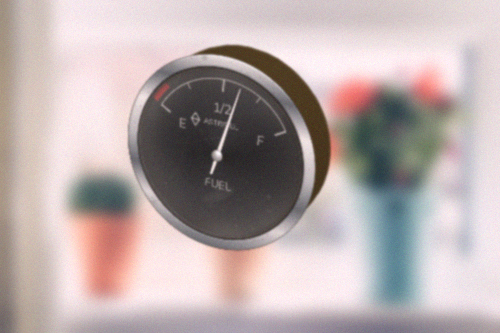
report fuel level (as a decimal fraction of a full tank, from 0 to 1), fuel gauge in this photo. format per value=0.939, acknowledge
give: value=0.625
